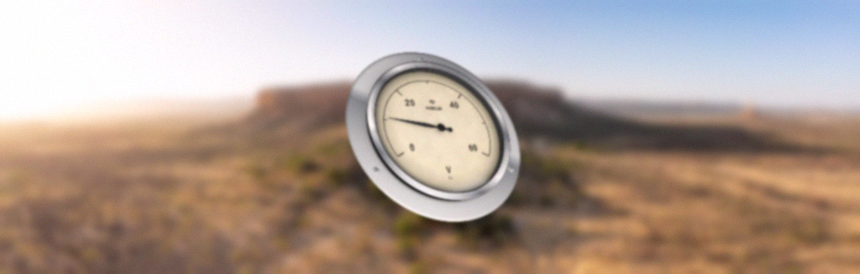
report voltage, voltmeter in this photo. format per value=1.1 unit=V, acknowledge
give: value=10 unit=V
